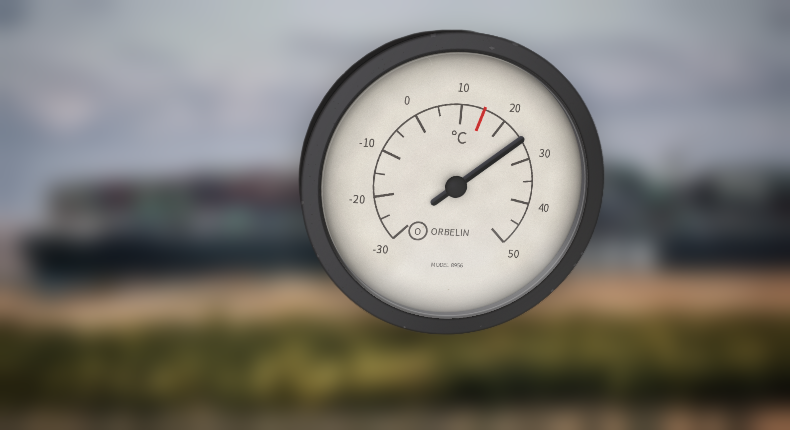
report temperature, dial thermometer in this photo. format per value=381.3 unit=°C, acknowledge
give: value=25 unit=°C
